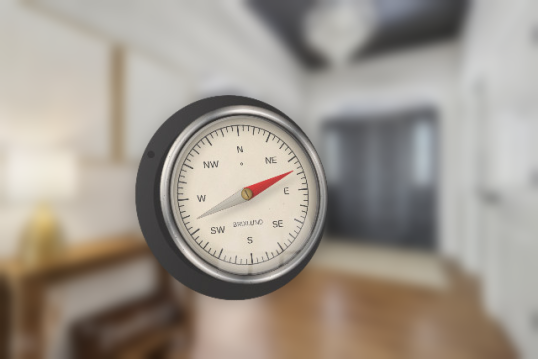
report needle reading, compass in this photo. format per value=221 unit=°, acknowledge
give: value=70 unit=°
